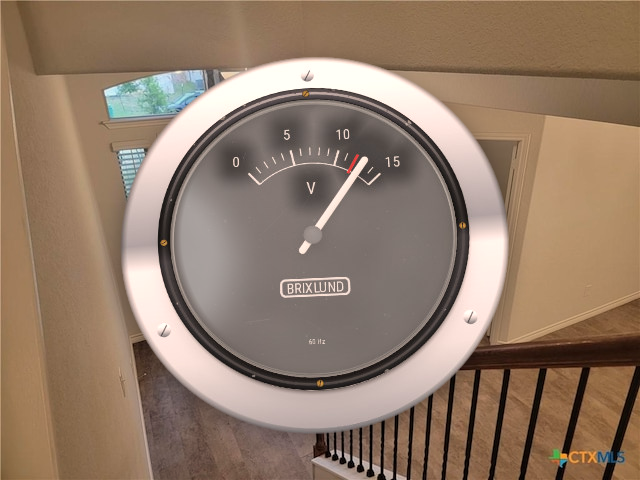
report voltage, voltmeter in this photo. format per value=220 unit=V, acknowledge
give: value=13 unit=V
